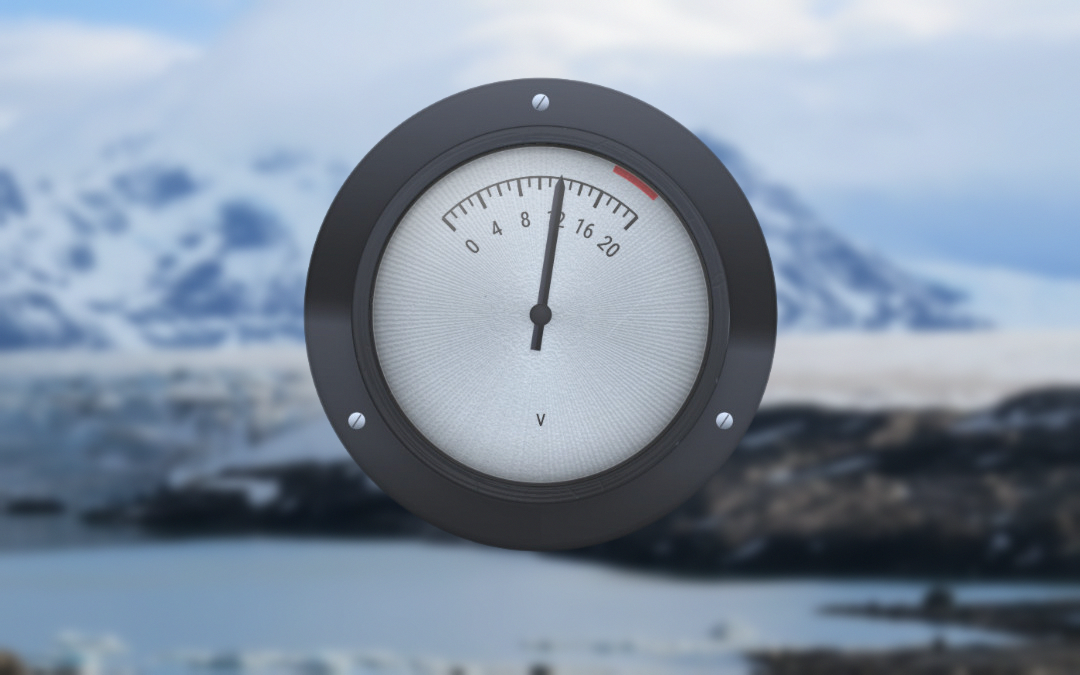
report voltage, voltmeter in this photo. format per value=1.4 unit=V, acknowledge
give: value=12 unit=V
